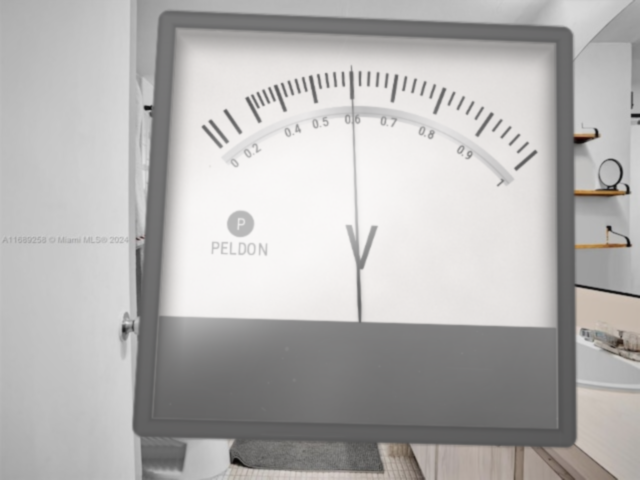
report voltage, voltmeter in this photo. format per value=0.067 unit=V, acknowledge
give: value=0.6 unit=V
